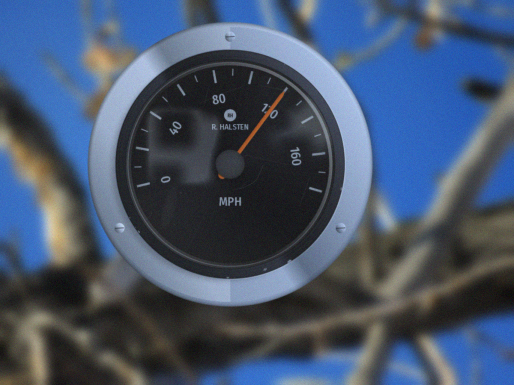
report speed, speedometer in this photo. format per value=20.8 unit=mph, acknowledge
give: value=120 unit=mph
